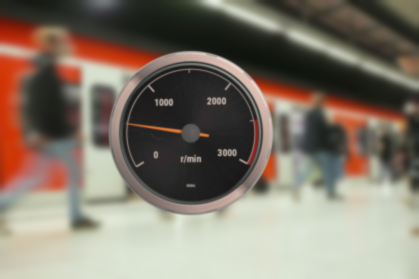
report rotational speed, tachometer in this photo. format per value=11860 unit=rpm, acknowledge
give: value=500 unit=rpm
